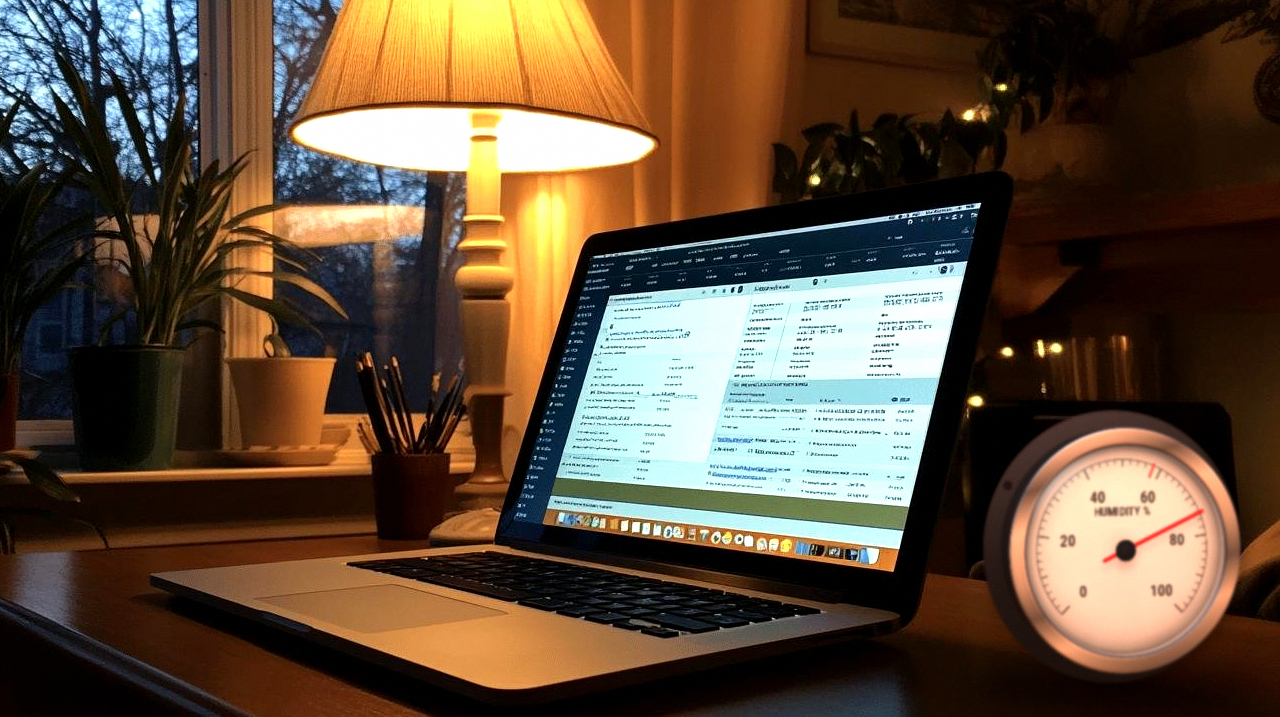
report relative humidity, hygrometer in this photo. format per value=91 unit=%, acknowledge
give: value=74 unit=%
